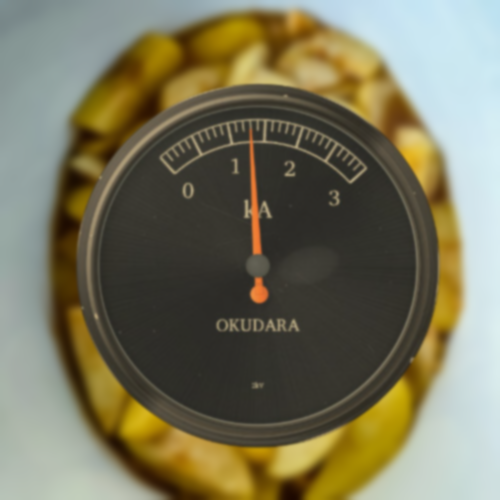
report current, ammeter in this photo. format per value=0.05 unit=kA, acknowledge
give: value=1.3 unit=kA
